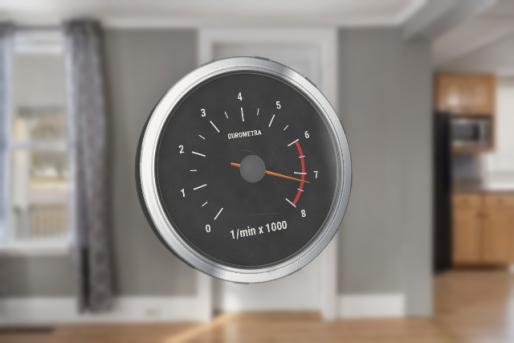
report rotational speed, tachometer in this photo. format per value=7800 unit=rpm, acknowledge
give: value=7250 unit=rpm
